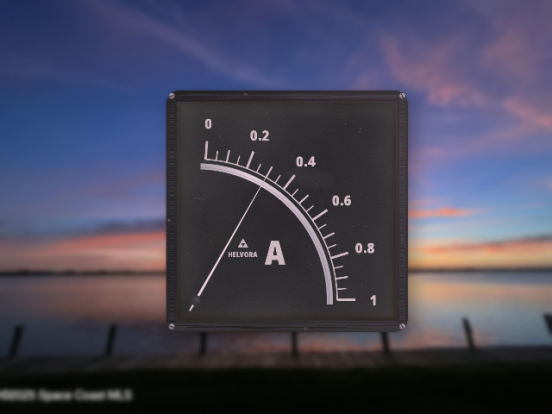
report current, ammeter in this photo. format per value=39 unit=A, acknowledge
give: value=0.3 unit=A
